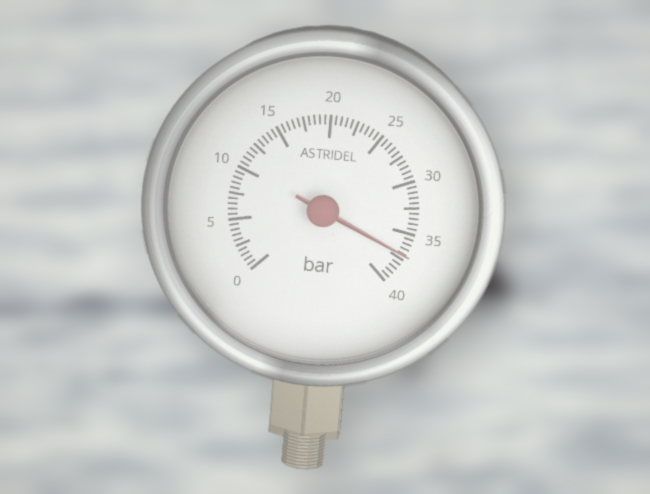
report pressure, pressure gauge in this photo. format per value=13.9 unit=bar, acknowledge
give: value=37 unit=bar
